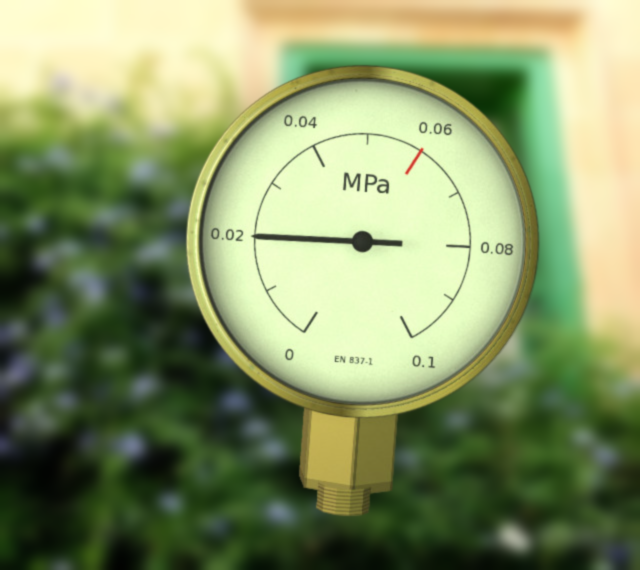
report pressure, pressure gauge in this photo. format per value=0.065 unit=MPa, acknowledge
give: value=0.02 unit=MPa
